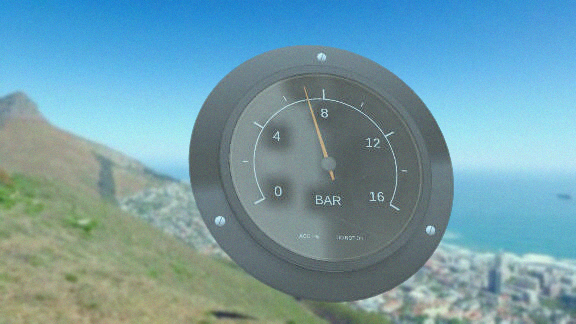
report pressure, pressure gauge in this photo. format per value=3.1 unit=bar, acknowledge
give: value=7 unit=bar
